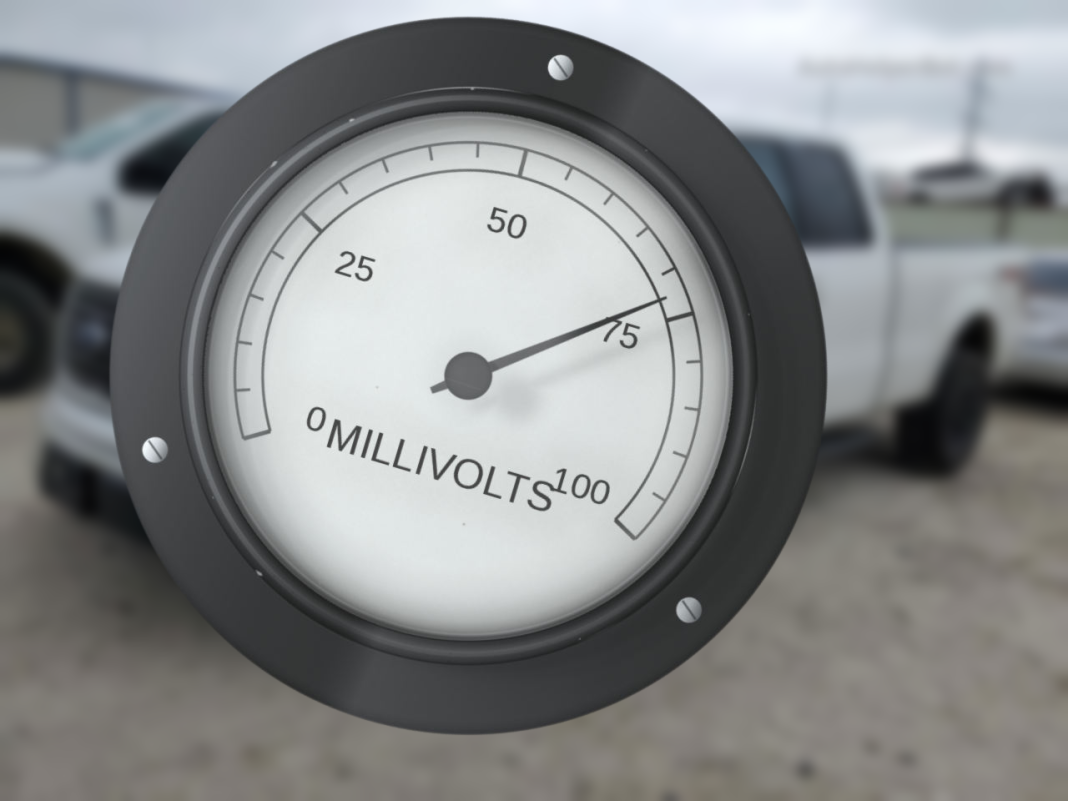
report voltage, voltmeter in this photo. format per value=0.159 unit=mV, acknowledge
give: value=72.5 unit=mV
